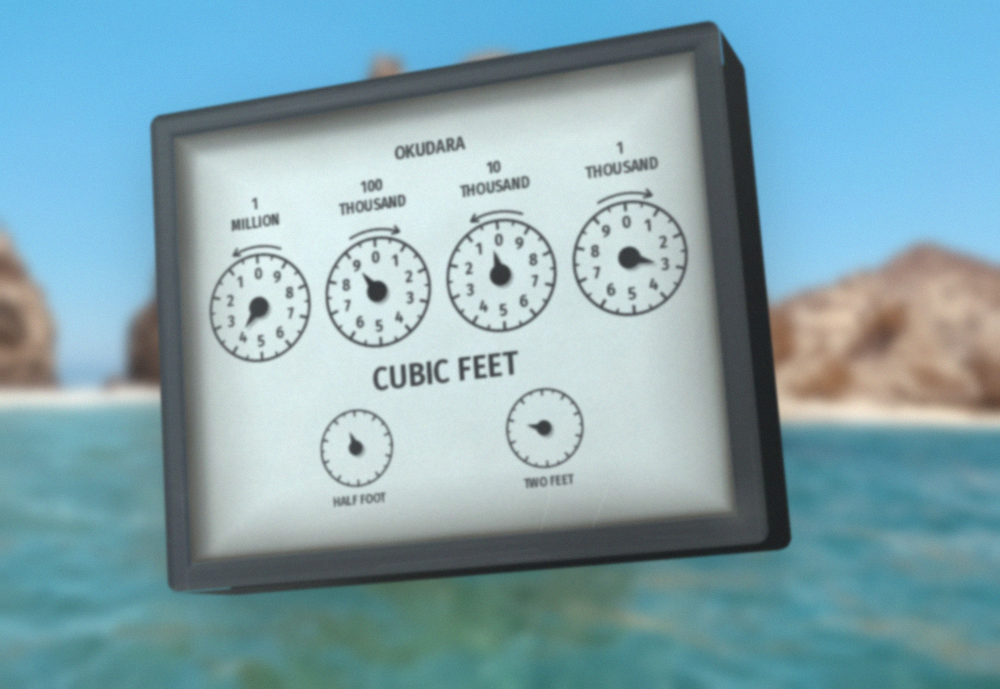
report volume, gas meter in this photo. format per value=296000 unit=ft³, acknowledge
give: value=390300 unit=ft³
